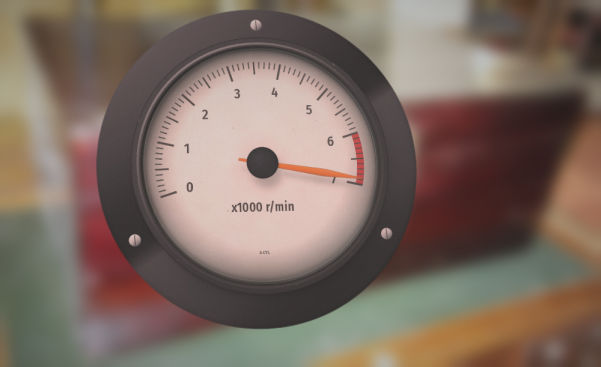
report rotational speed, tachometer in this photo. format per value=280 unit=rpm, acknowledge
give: value=6900 unit=rpm
